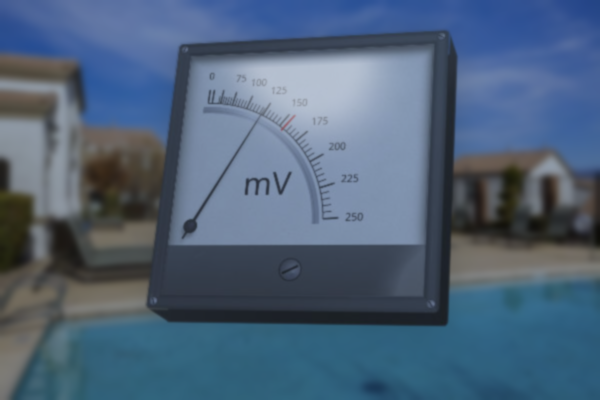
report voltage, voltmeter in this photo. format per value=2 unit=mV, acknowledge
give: value=125 unit=mV
